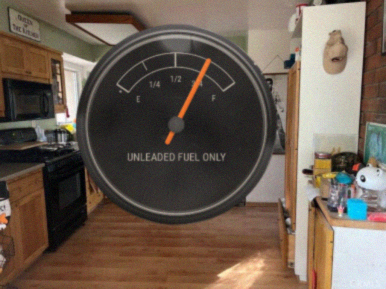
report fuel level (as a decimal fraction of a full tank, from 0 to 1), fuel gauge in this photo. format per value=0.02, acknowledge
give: value=0.75
